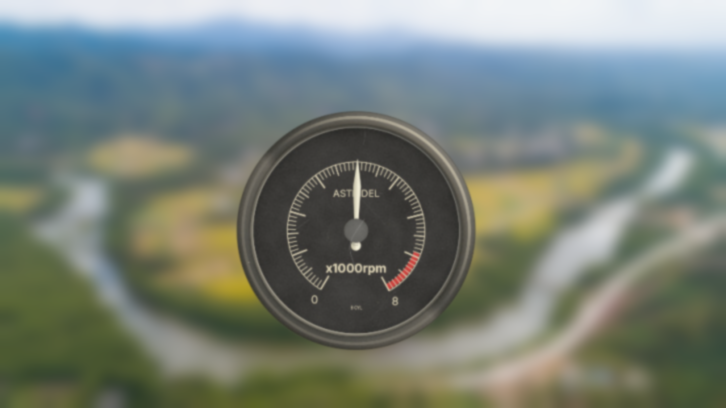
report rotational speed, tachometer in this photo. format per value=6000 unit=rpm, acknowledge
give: value=4000 unit=rpm
